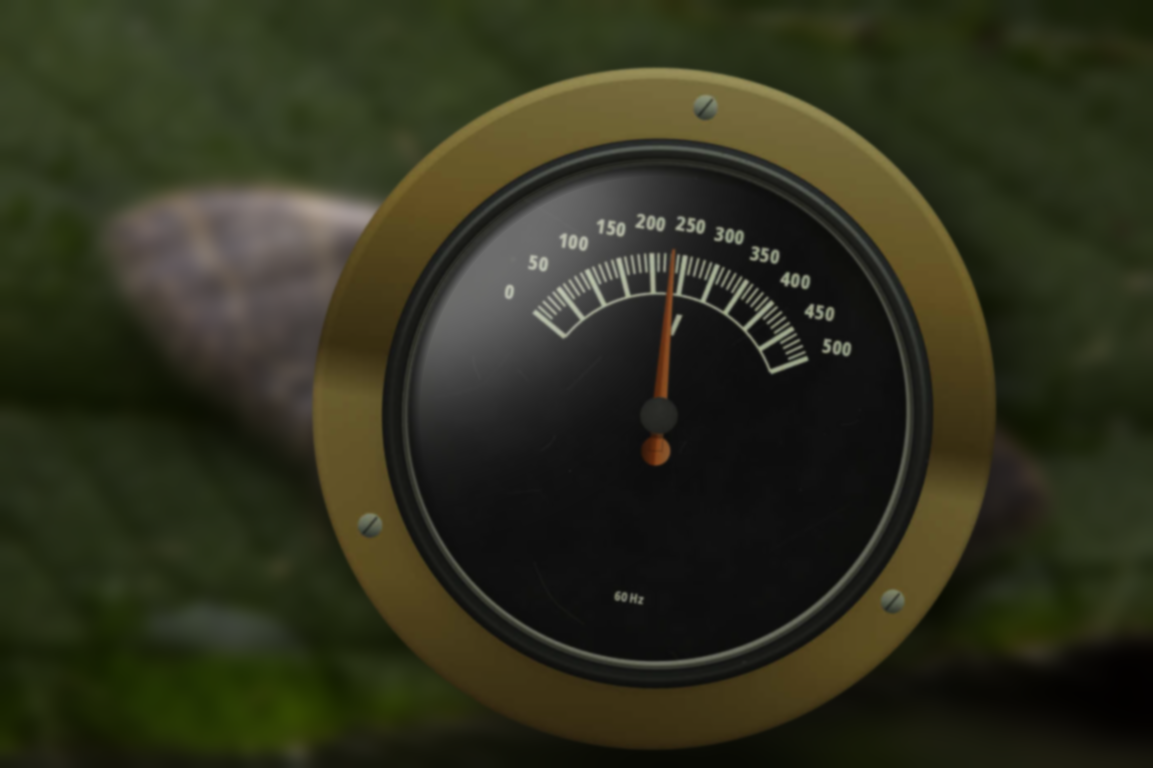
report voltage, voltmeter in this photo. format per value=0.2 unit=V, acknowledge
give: value=230 unit=V
